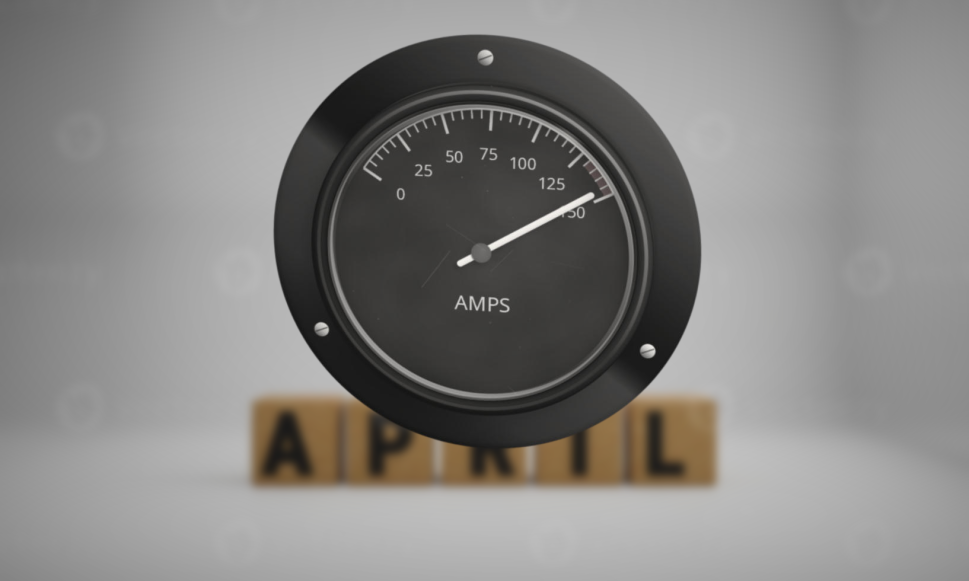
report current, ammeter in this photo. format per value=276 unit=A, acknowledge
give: value=145 unit=A
